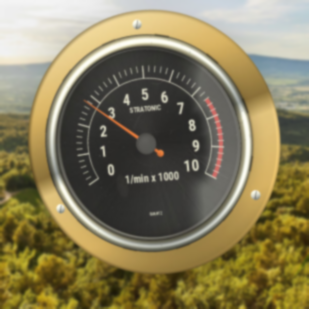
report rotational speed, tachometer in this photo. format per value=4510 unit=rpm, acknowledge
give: value=2800 unit=rpm
